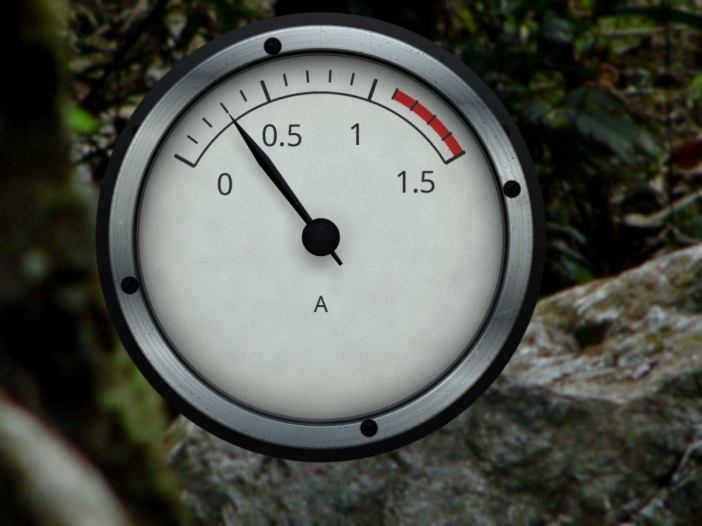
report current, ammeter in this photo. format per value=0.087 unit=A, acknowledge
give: value=0.3 unit=A
